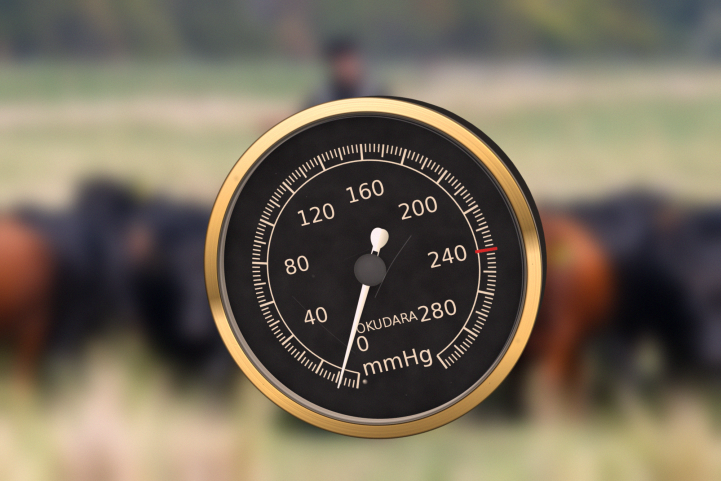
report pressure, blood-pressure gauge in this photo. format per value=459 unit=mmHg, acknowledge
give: value=8 unit=mmHg
